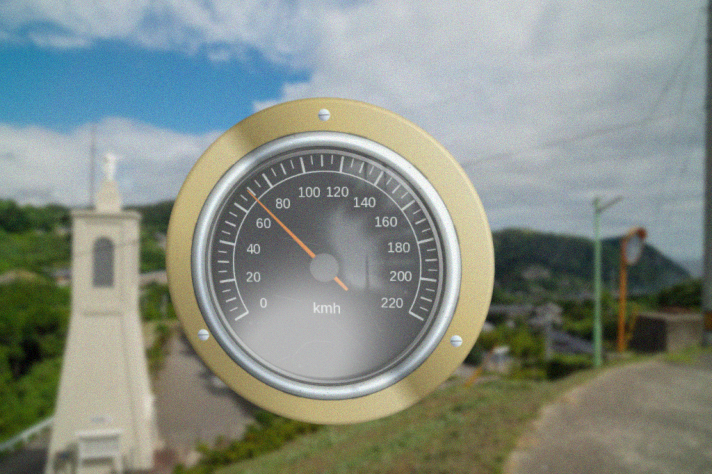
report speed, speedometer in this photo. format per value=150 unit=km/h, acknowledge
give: value=70 unit=km/h
